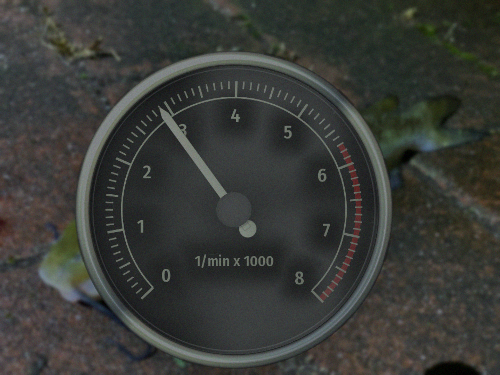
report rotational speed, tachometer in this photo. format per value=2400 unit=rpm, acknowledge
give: value=2900 unit=rpm
